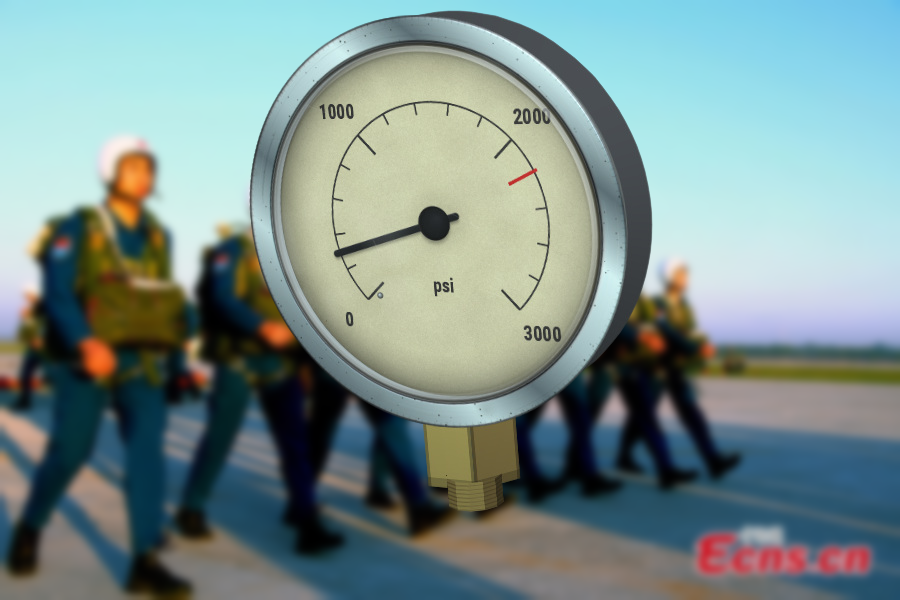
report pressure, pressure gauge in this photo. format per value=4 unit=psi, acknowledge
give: value=300 unit=psi
